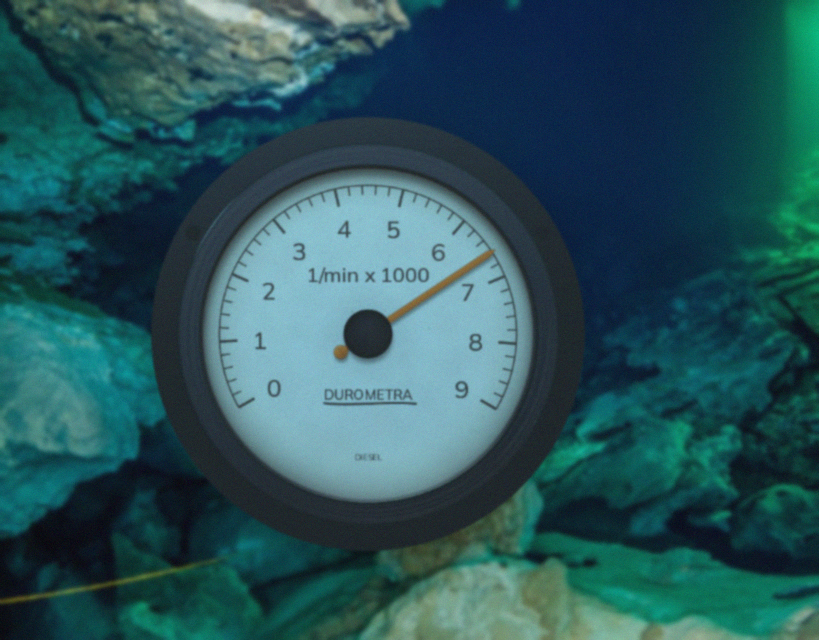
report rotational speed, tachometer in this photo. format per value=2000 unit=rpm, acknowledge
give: value=6600 unit=rpm
